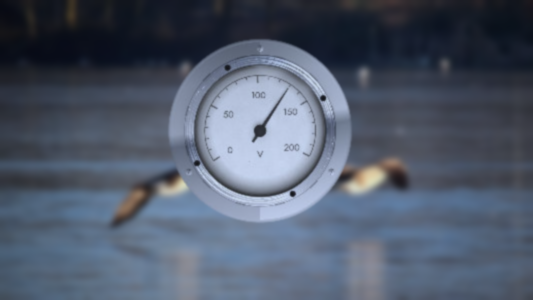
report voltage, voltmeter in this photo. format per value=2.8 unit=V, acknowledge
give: value=130 unit=V
